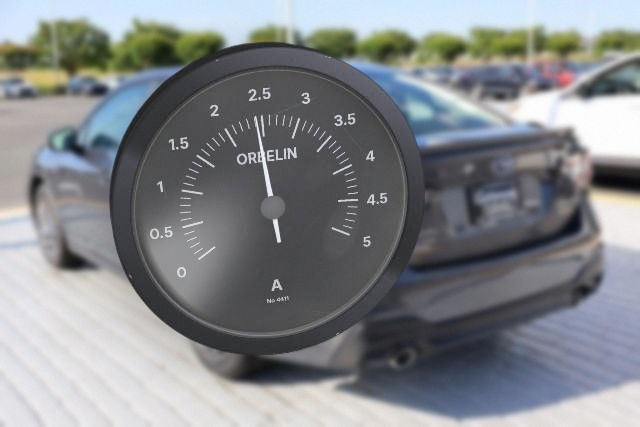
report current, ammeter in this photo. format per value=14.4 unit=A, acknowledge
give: value=2.4 unit=A
